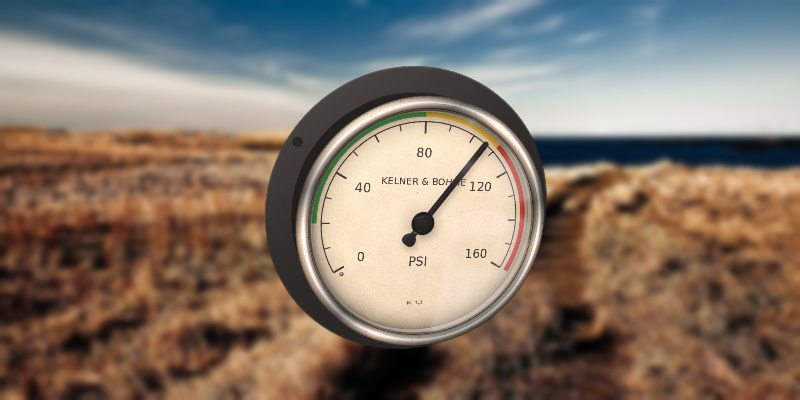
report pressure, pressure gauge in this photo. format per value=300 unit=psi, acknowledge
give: value=105 unit=psi
